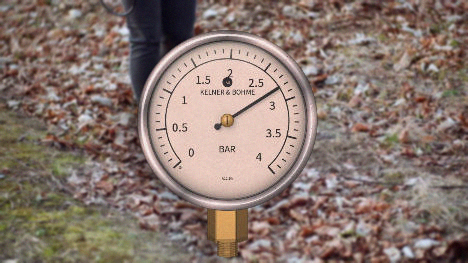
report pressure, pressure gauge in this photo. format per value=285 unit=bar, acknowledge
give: value=2.8 unit=bar
